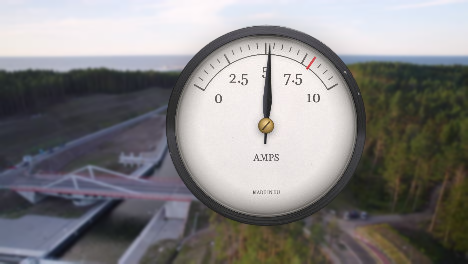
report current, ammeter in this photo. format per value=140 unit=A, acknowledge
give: value=5.25 unit=A
